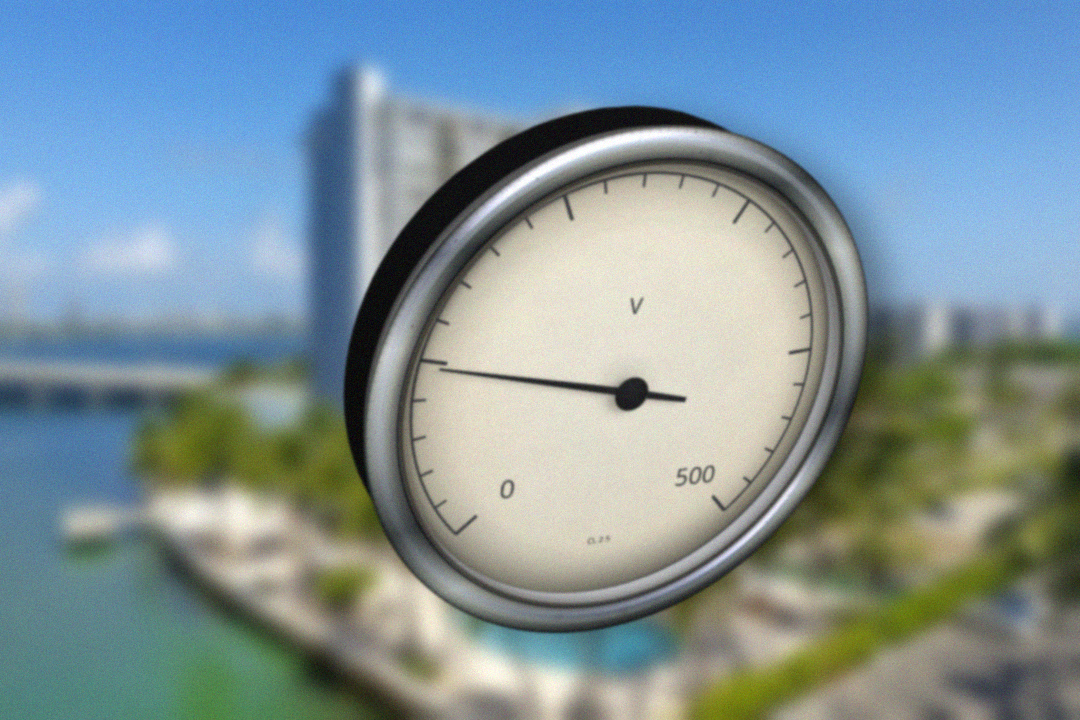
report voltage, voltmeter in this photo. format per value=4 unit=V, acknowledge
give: value=100 unit=V
